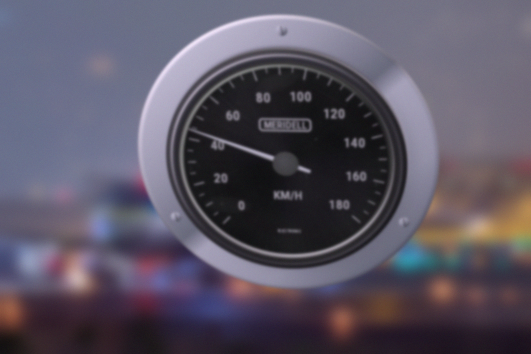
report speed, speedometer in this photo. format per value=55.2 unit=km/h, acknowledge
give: value=45 unit=km/h
